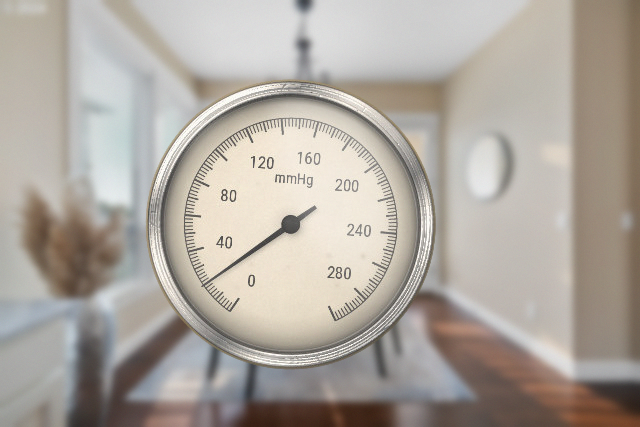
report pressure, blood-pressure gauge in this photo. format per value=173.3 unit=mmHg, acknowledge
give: value=20 unit=mmHg
